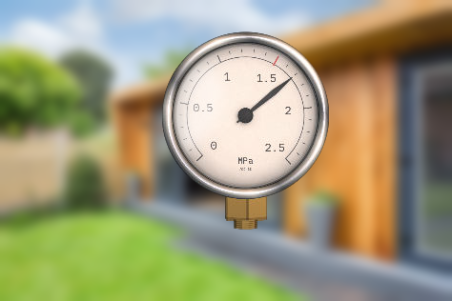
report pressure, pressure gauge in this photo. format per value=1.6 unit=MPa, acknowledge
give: value=1.7 unit=MPa
